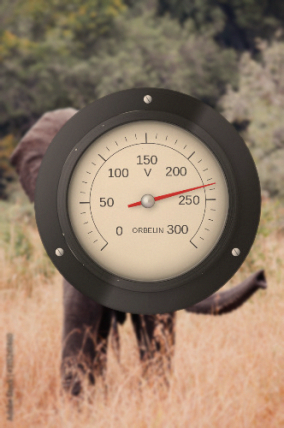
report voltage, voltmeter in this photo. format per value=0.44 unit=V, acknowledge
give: value=235 unit=V
